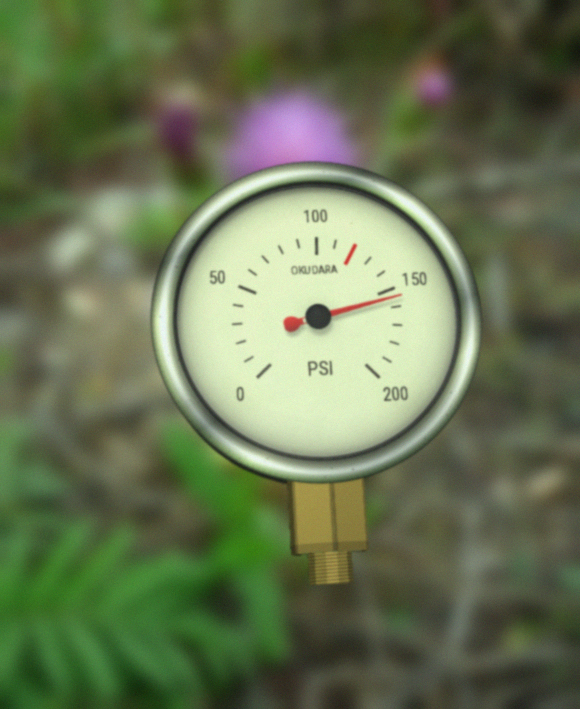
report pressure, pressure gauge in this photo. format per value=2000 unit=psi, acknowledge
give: value=155 unit=psi
